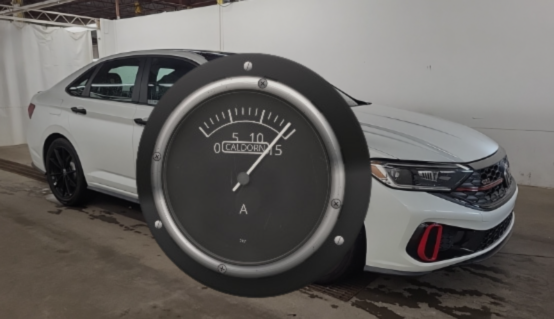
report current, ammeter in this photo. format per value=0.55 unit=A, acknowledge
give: value=14 unit=A
